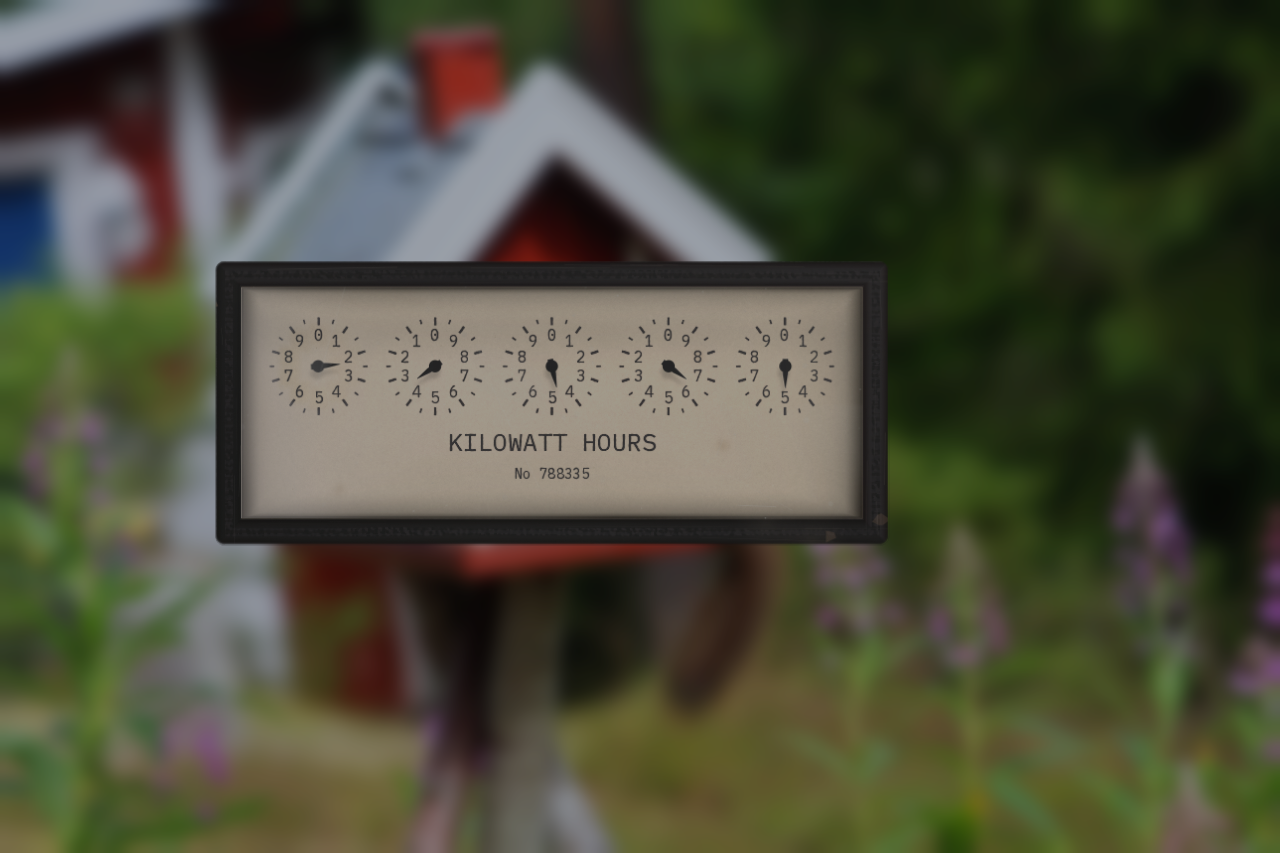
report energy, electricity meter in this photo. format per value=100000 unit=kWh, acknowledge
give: value=23465 unit=kWh
